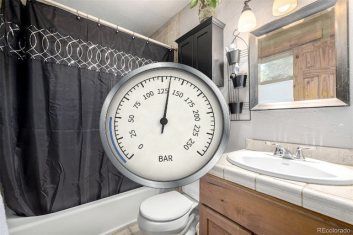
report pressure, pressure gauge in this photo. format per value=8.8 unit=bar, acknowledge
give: value=135 unit=bar
